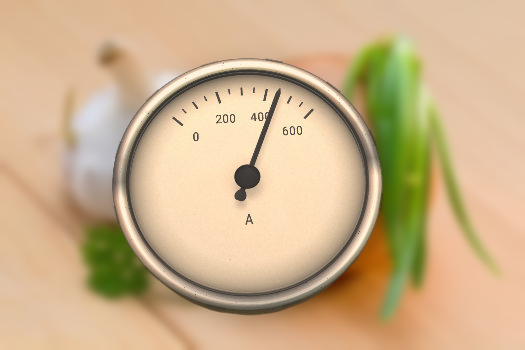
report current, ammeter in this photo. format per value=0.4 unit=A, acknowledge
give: value=450 unit=A
